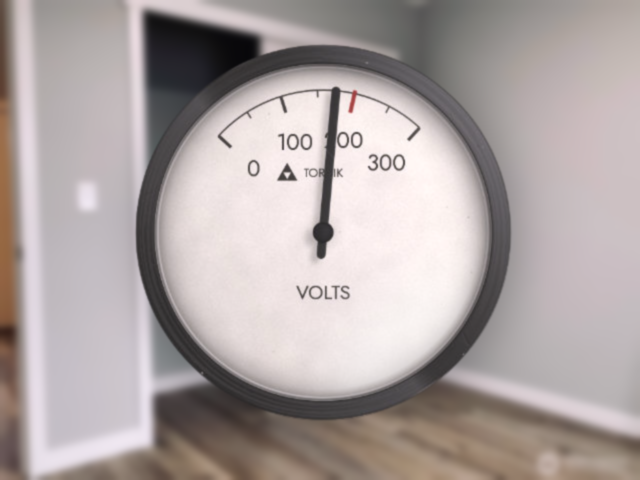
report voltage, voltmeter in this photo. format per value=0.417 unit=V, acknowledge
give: value=175 unit=V
